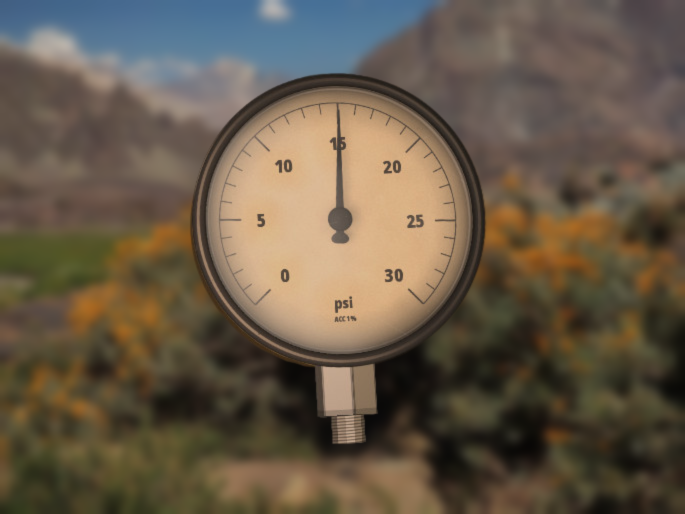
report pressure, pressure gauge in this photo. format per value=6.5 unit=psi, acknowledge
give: value=15 unit=psi
